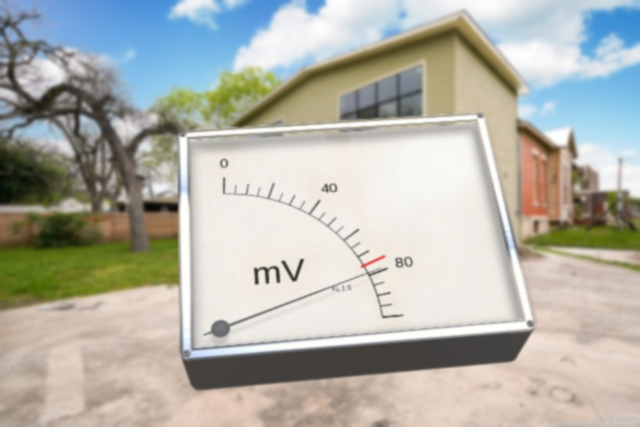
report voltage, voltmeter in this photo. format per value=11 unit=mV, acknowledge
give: value=80 unit=mV
